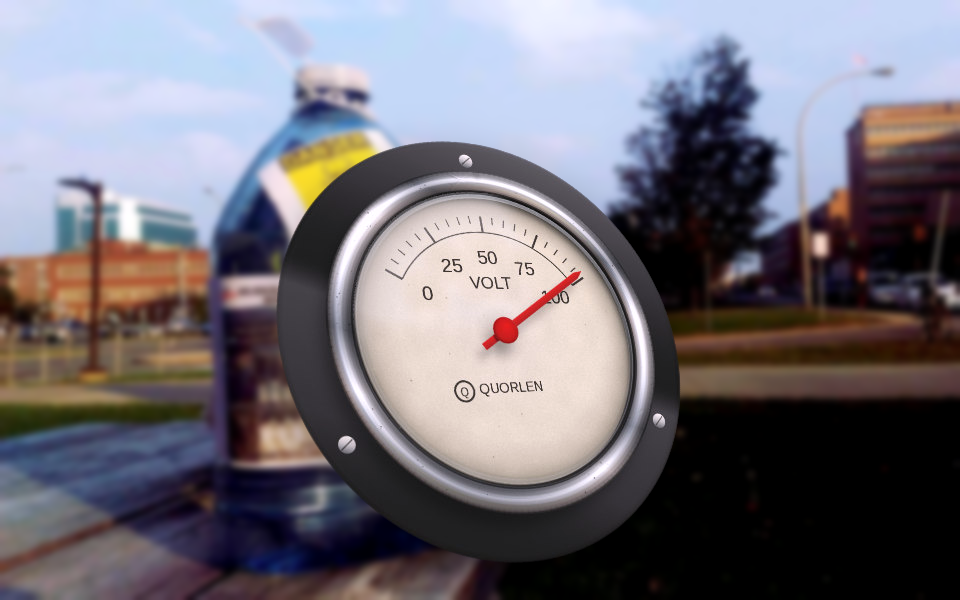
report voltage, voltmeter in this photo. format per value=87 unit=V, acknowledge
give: value=97.5 unit=V
